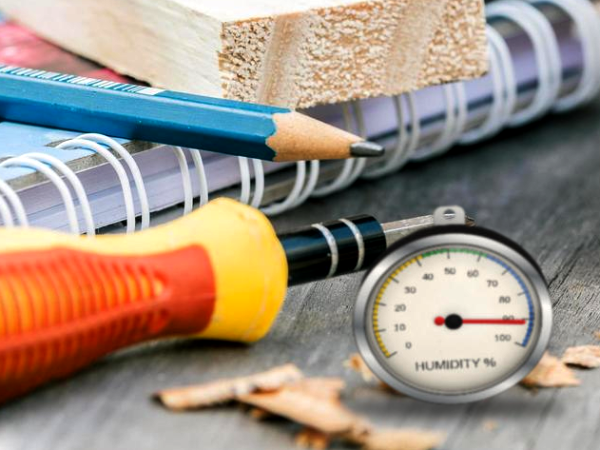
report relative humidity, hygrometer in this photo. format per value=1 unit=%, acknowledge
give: value=90 unit=%
